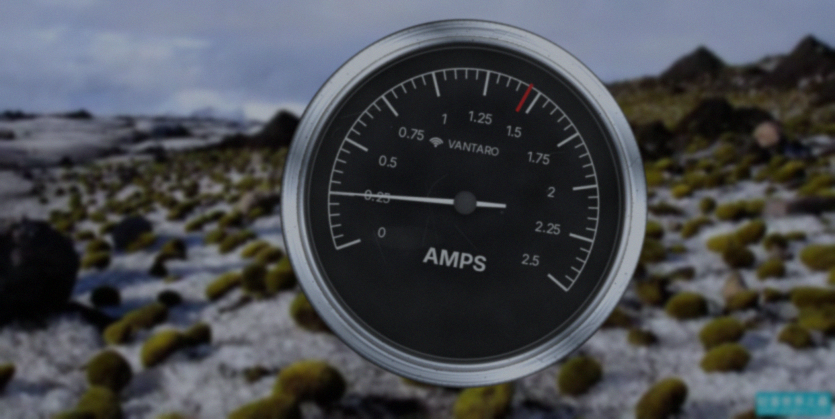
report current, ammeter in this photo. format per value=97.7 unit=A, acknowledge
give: value=0.25 unit=A
